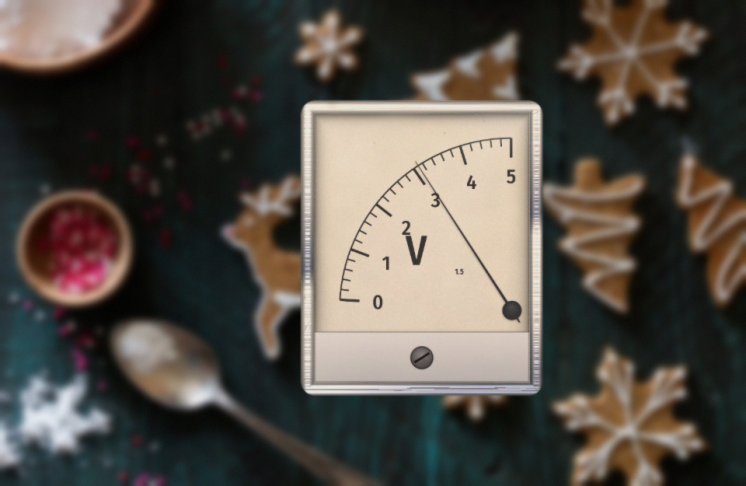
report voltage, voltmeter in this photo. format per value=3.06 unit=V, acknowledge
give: value=3.1 unit=V
